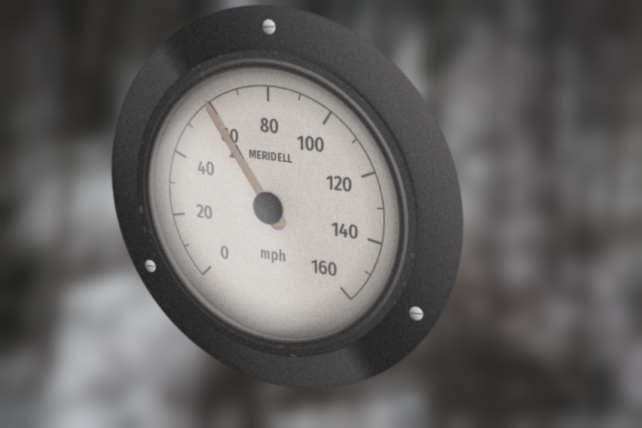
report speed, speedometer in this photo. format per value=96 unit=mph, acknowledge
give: value=60 unit=mph
